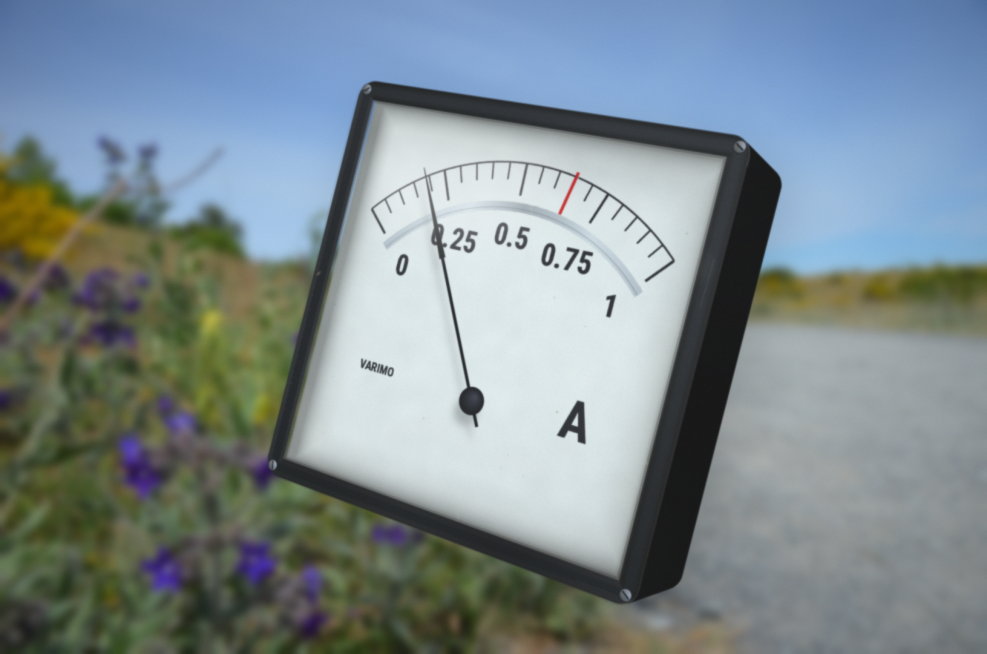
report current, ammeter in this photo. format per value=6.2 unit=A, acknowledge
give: value=0.2 unit=A
